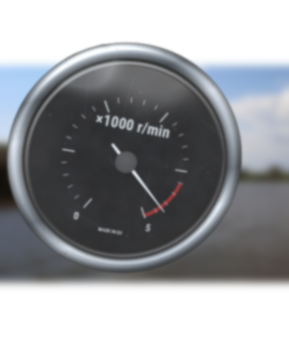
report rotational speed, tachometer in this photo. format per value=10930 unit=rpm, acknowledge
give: value=4700 unit=rpm
